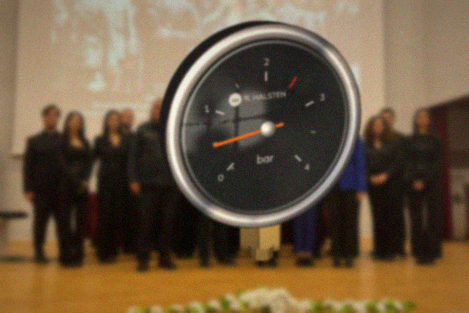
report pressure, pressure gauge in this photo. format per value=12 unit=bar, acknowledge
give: value=0.5 unit=bar
